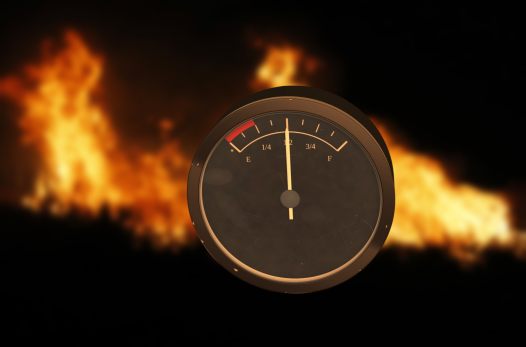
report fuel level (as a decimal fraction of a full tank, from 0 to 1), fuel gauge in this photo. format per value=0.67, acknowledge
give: value=0.5
